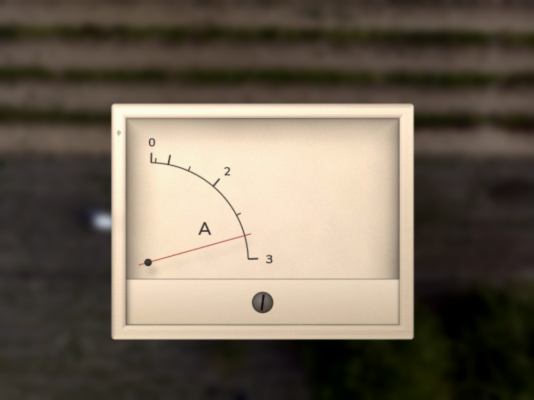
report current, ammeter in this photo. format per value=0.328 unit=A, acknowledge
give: value=2.75 unit=A
